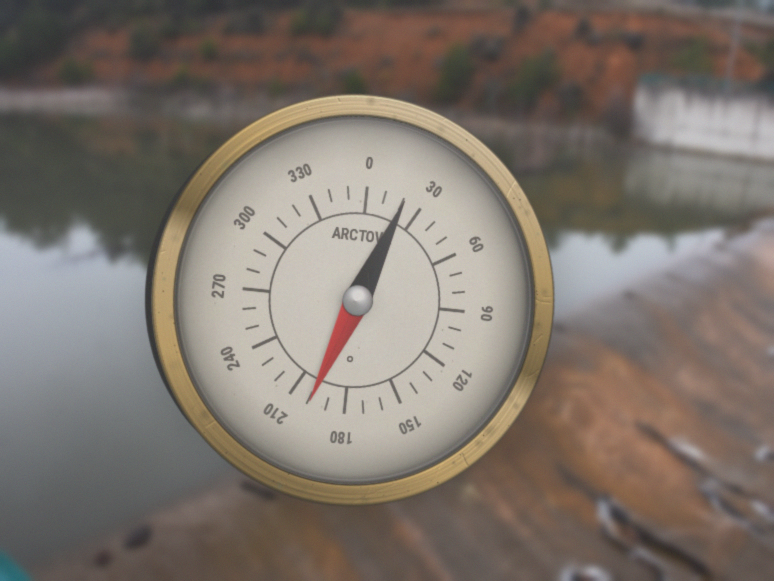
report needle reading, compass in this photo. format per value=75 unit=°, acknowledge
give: value=200 unit=°
